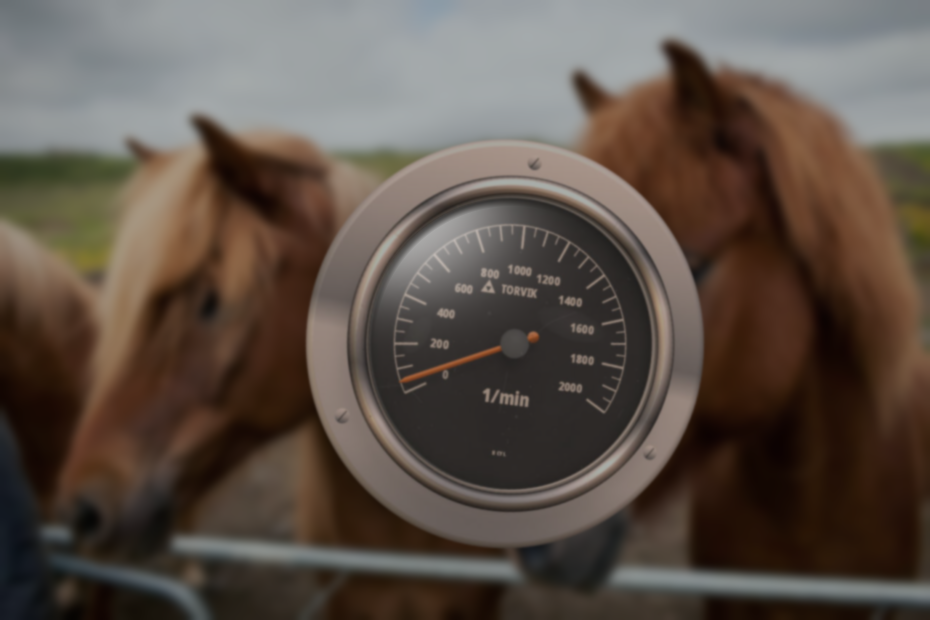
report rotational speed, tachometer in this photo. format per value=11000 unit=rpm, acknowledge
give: value=50 unit=rpm
